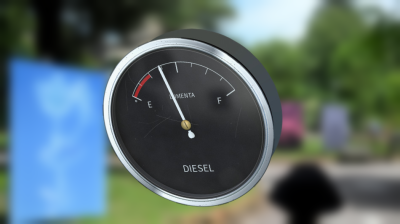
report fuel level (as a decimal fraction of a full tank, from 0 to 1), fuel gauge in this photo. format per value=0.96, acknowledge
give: value=0.375
